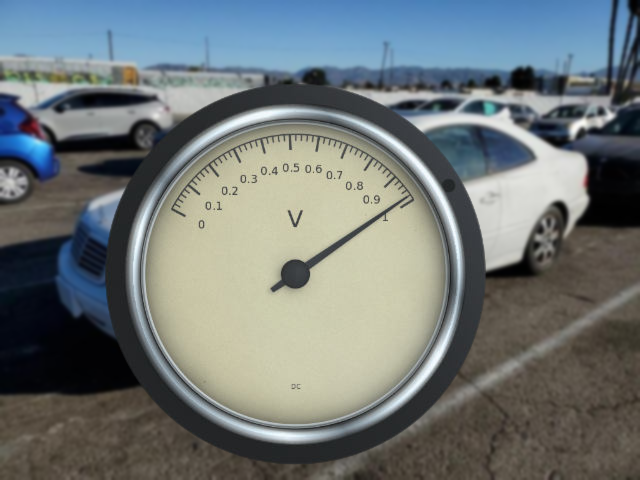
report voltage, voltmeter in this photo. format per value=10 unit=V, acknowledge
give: value=0.98 unit=V
